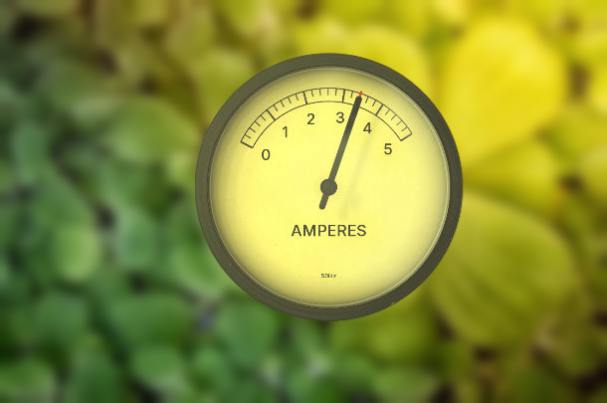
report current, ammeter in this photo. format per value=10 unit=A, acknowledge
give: value=3.4 unit=A
